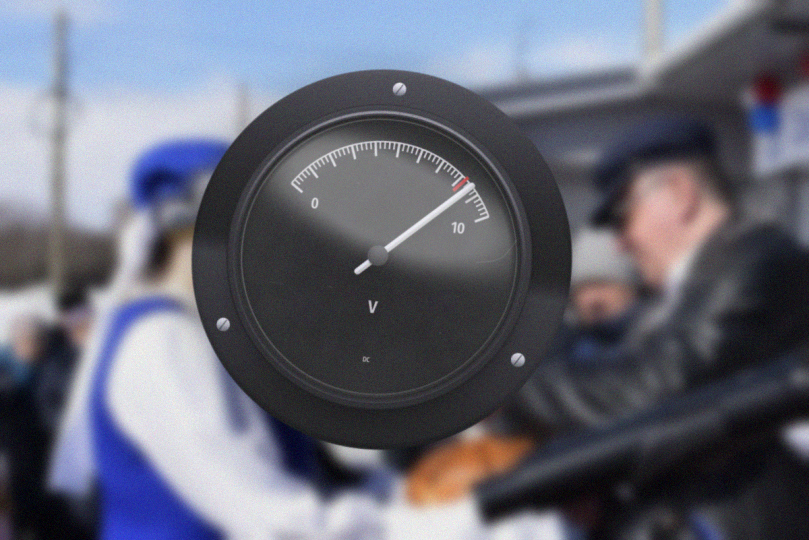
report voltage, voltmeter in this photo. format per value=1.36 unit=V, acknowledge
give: value=8.6 unit=V
